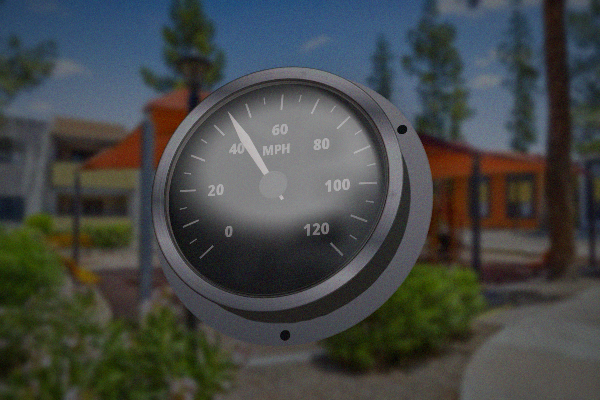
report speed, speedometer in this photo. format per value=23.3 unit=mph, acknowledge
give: value=45 unit=mph
